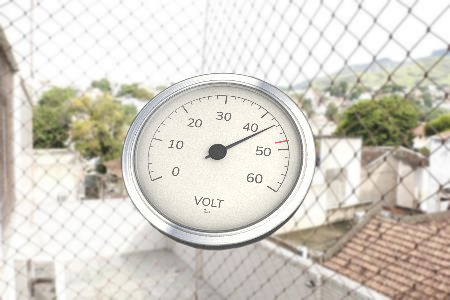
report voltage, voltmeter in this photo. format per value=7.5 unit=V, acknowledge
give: value=44 unit=V
